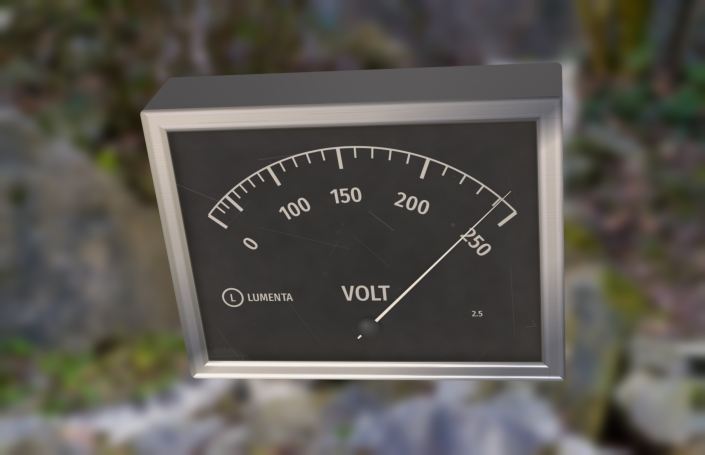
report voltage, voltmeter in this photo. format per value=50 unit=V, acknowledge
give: value=240 unit=V
